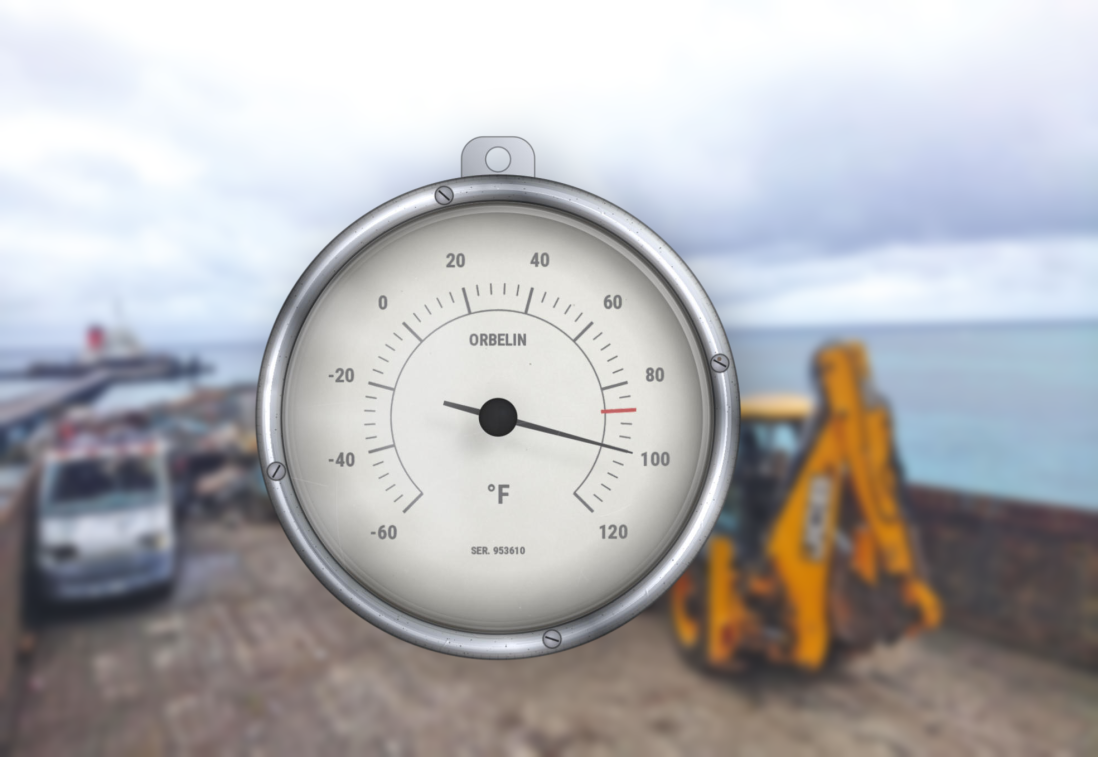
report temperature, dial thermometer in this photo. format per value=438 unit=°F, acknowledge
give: value=100 unit=°F
